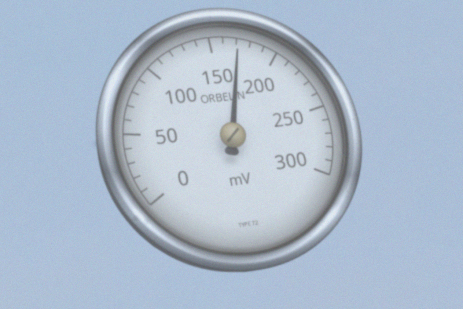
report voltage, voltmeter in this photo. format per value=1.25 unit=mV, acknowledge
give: value=170 unit=mV
